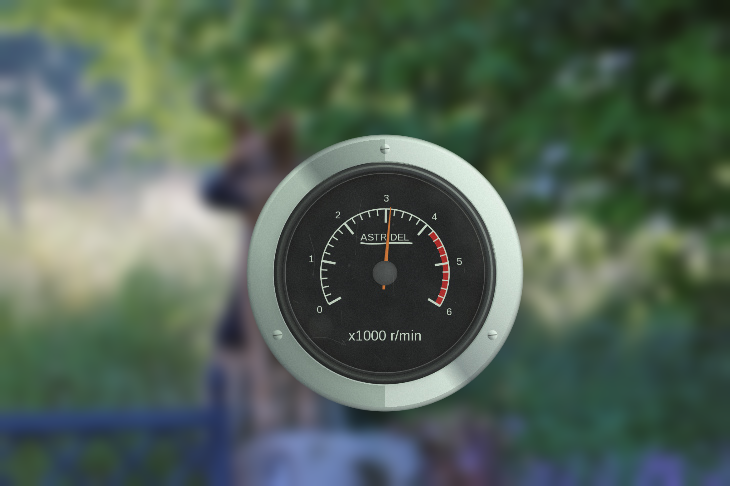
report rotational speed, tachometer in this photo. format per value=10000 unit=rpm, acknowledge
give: value=3100 unit=rpm
